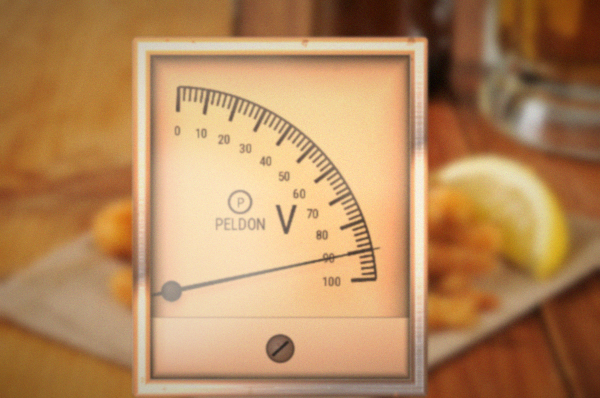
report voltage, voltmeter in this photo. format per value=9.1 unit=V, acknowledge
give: value=90 unit=V
